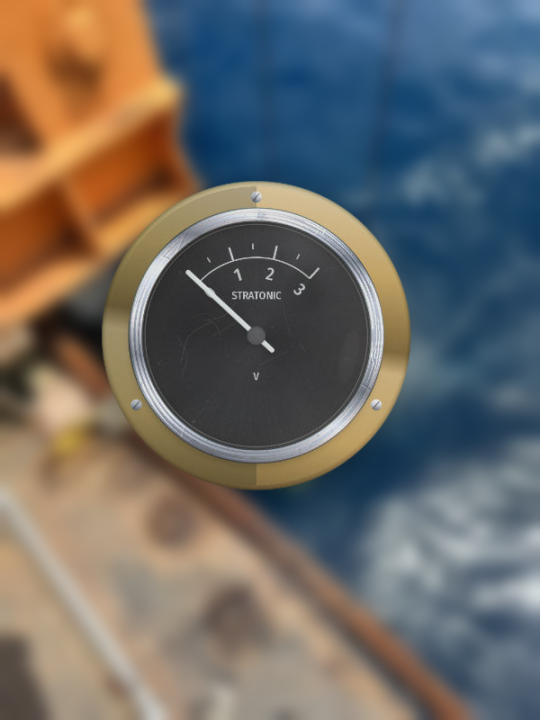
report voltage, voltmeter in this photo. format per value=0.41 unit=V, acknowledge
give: value=0 unit=V
